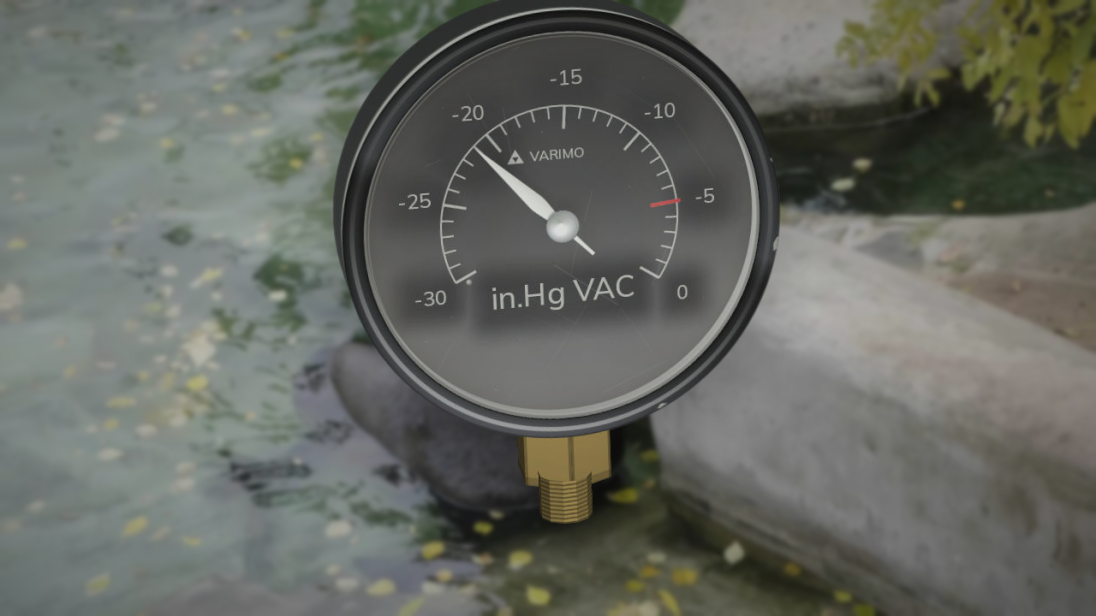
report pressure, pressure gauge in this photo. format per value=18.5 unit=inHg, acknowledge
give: value=-21 unit=inHg
